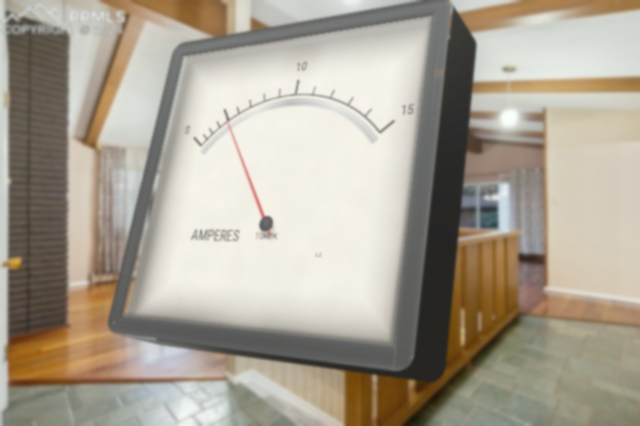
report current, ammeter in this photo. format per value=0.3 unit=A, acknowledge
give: value=5 unit=A
